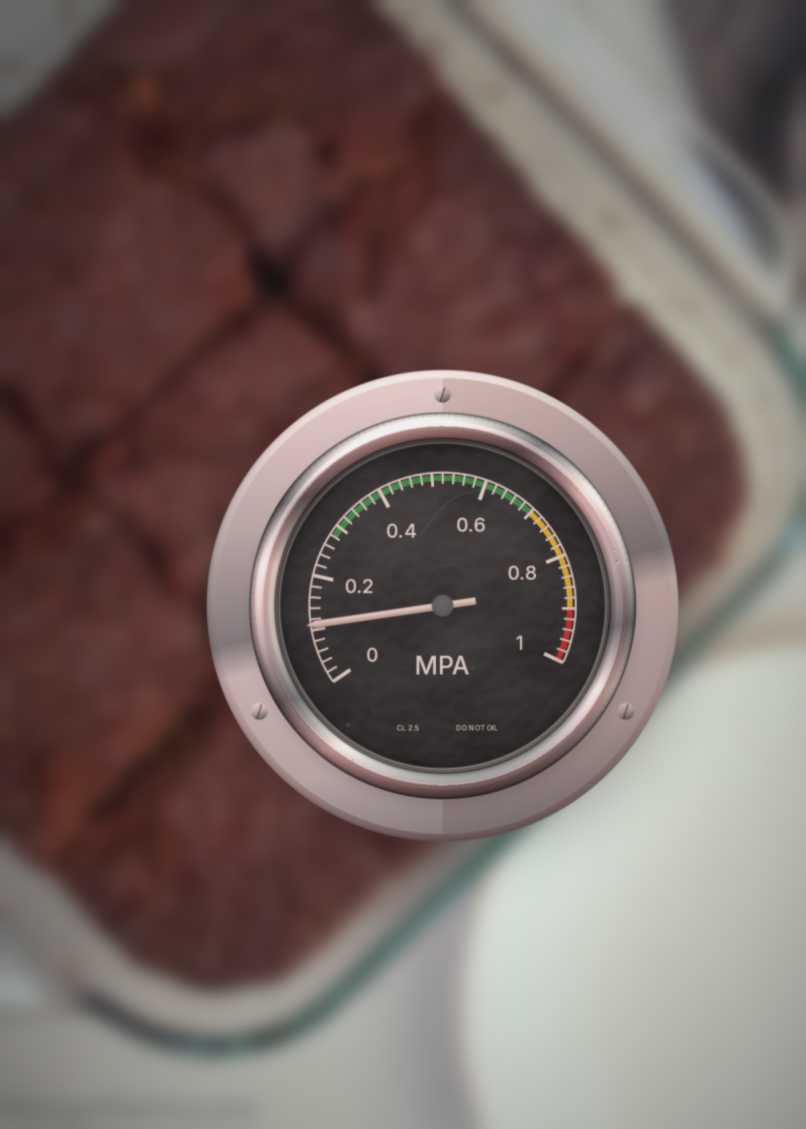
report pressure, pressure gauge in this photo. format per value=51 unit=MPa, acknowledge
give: value=0.11 unit=MPa
